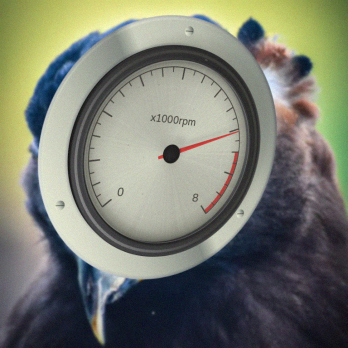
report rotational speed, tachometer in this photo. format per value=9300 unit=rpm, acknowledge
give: value=6000 unit=rpm
